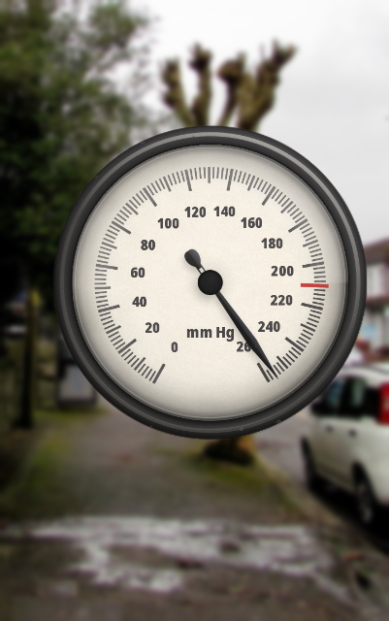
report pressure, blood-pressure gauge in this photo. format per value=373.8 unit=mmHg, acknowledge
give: value=256 unit=mmHg
